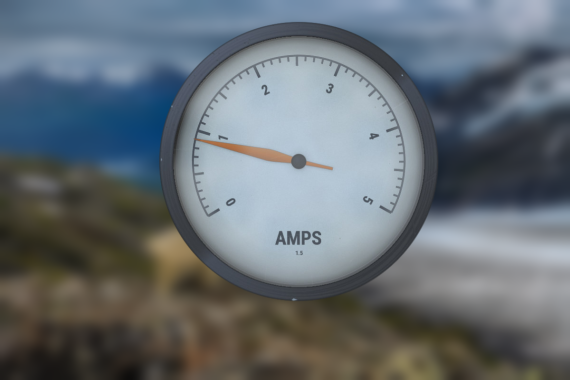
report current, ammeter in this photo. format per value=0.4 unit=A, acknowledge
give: value=0.9 unit=A
